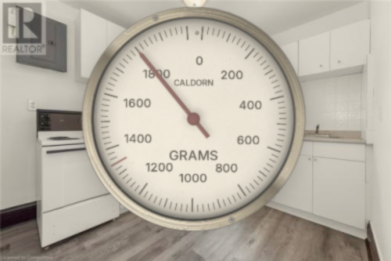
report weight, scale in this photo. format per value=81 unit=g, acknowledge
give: value=1800 unit=g
